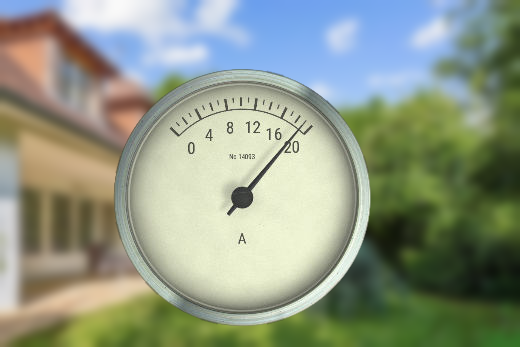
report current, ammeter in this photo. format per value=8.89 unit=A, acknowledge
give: value=19 unit=A
